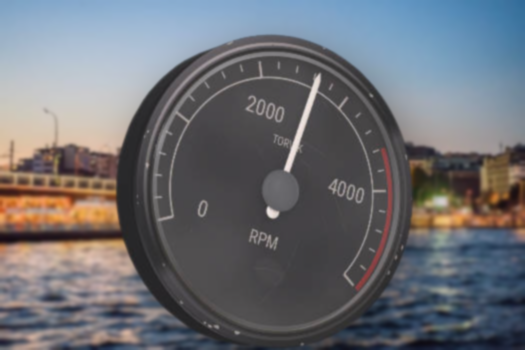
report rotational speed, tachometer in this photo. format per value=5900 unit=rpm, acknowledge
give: value=2600 unit=rpm
